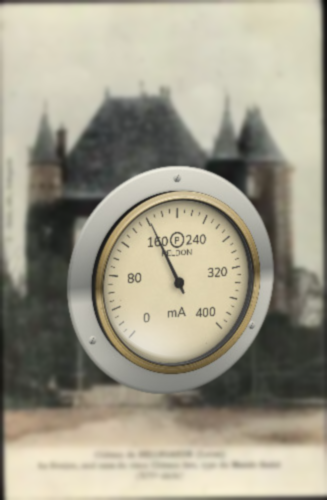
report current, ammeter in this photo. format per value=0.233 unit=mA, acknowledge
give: value=160 unit=mA
